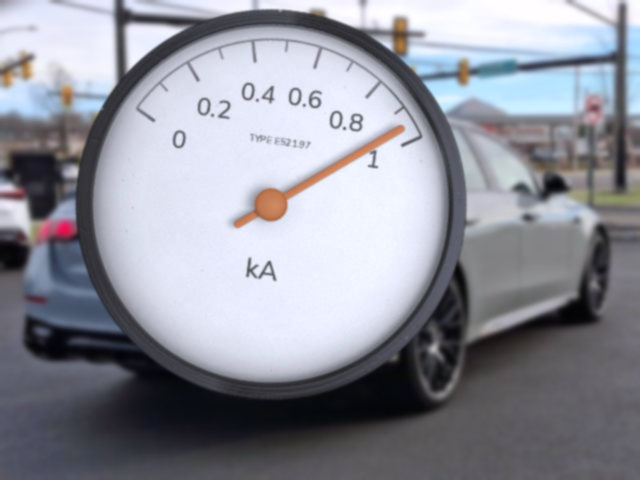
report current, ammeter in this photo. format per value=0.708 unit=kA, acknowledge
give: value=0.95 unit=kA
